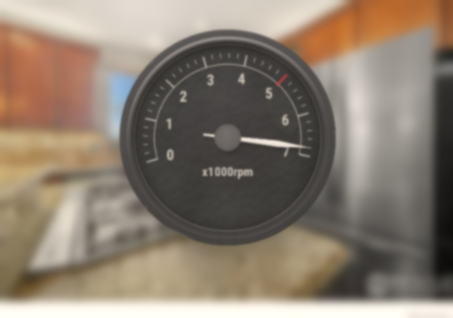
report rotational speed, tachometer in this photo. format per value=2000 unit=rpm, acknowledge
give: value=6800 unit=rpm
